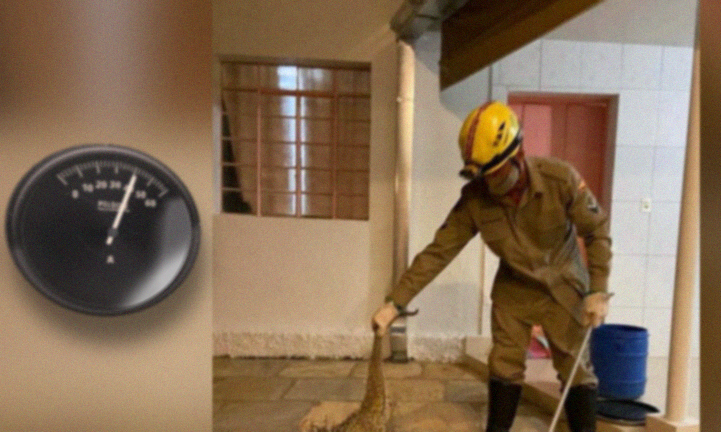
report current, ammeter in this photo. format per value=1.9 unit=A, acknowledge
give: value=40 unit=A
